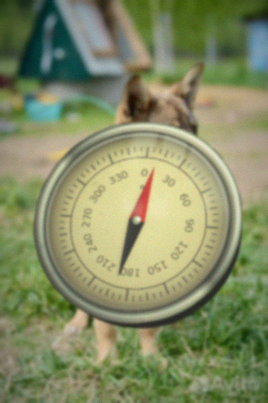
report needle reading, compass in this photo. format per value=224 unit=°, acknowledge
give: value=10 unit=°
